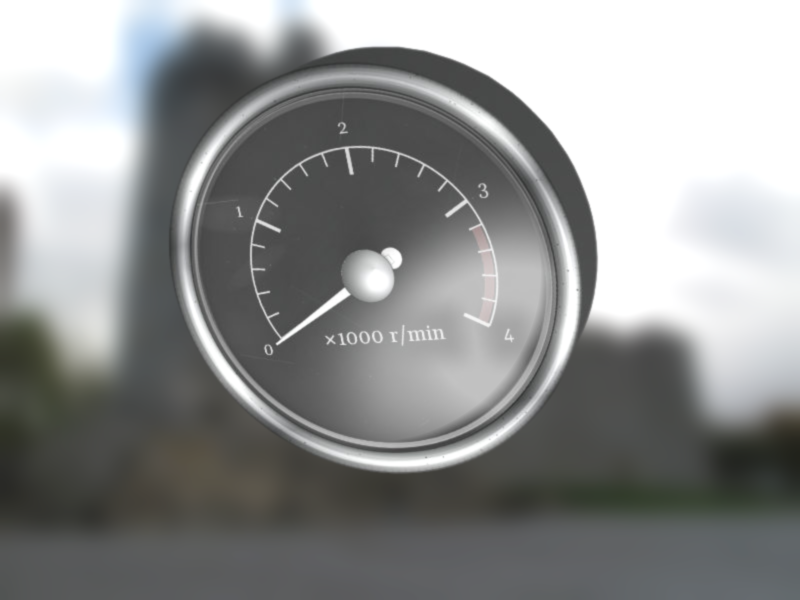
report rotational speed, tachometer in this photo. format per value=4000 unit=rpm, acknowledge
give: value=0 unit=rpm
